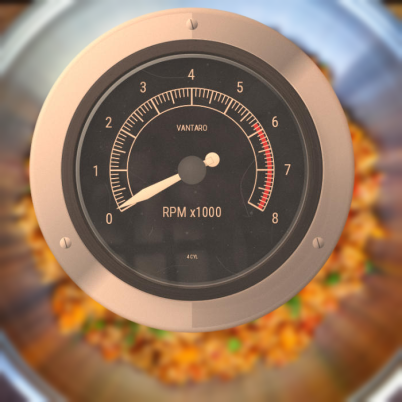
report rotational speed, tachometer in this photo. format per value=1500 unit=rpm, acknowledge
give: value=100 unit=rpm
